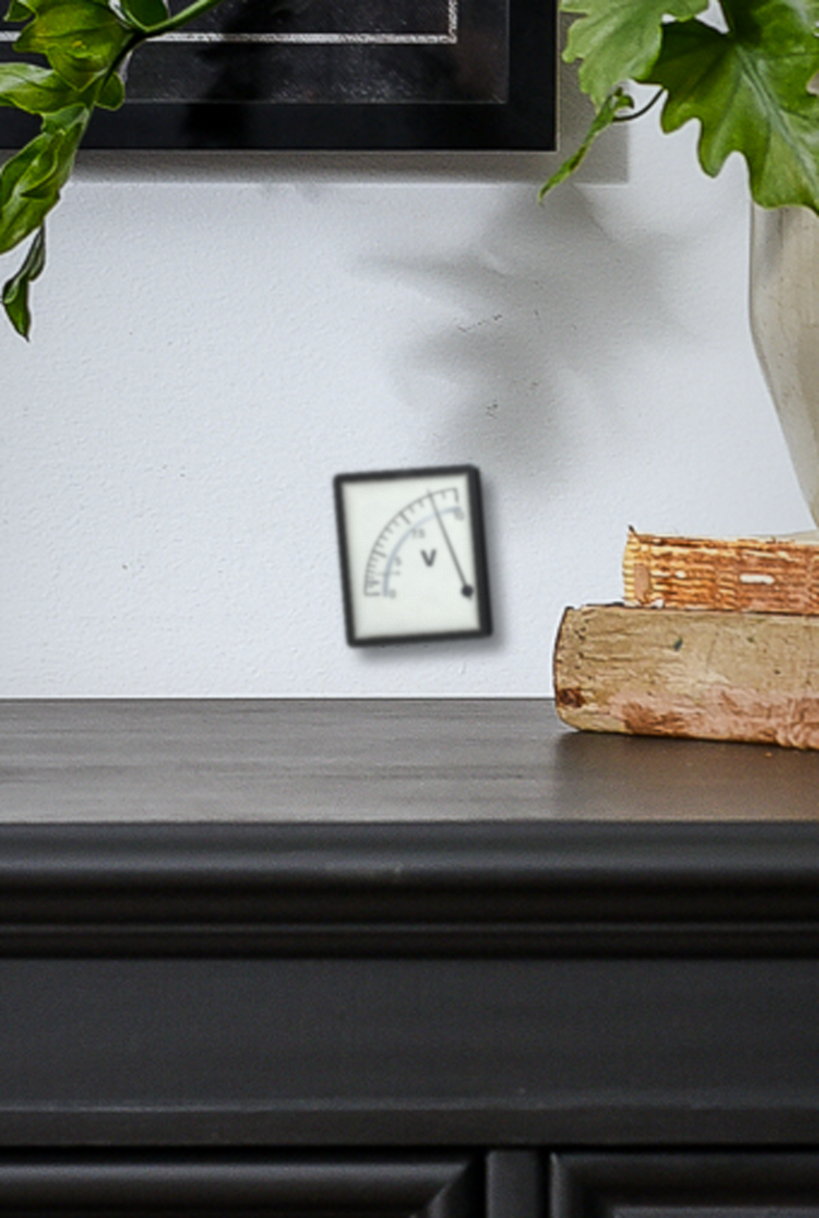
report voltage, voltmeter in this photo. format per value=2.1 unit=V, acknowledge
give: value=9 unit=V
